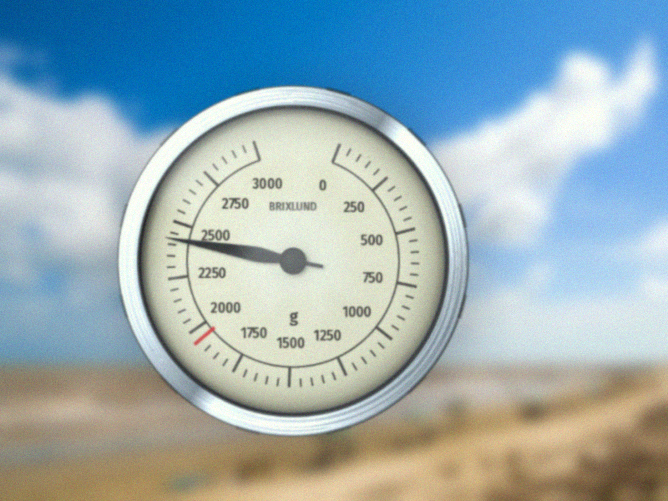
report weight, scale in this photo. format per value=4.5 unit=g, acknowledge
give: value=2425 unit=g
